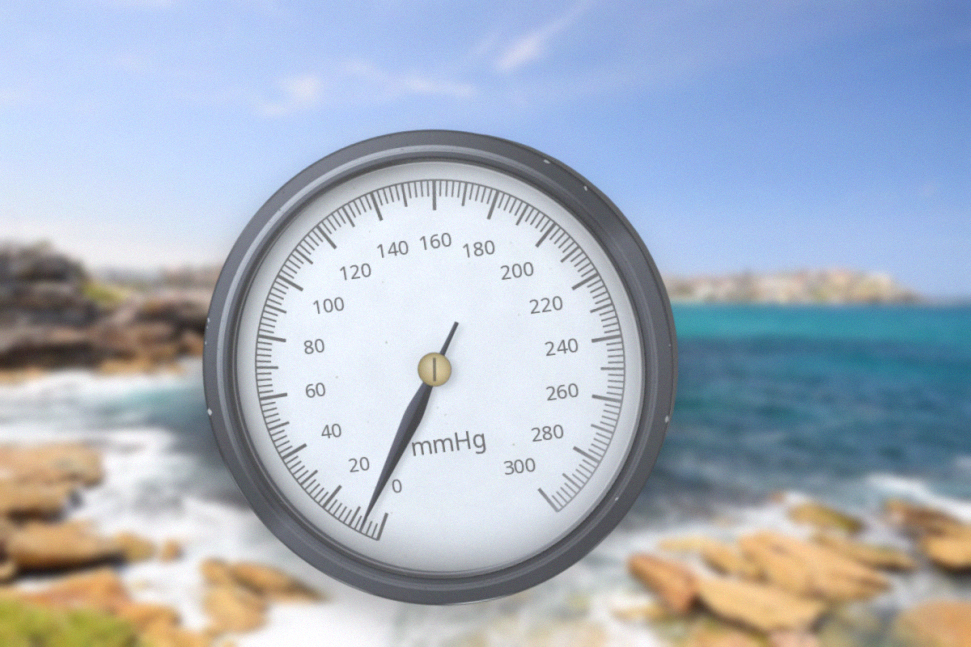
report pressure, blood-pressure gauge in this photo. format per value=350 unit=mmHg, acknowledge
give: value=6 unit=mmHg
